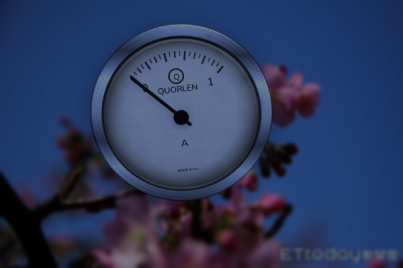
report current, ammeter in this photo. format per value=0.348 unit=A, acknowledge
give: value=0 unit=A
